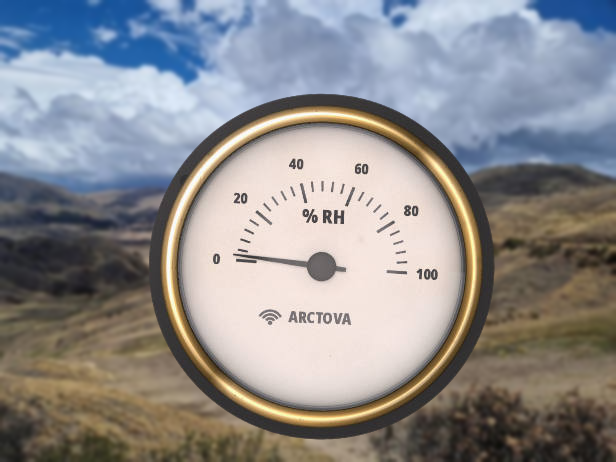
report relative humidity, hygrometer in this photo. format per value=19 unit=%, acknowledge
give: value=2 unit=%
